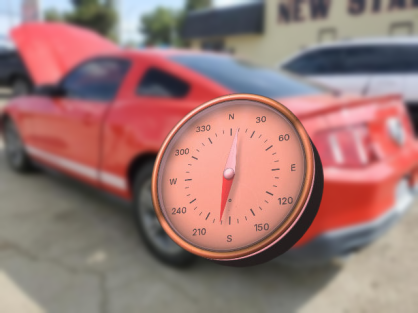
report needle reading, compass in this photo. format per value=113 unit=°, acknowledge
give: value=190 unit=°
